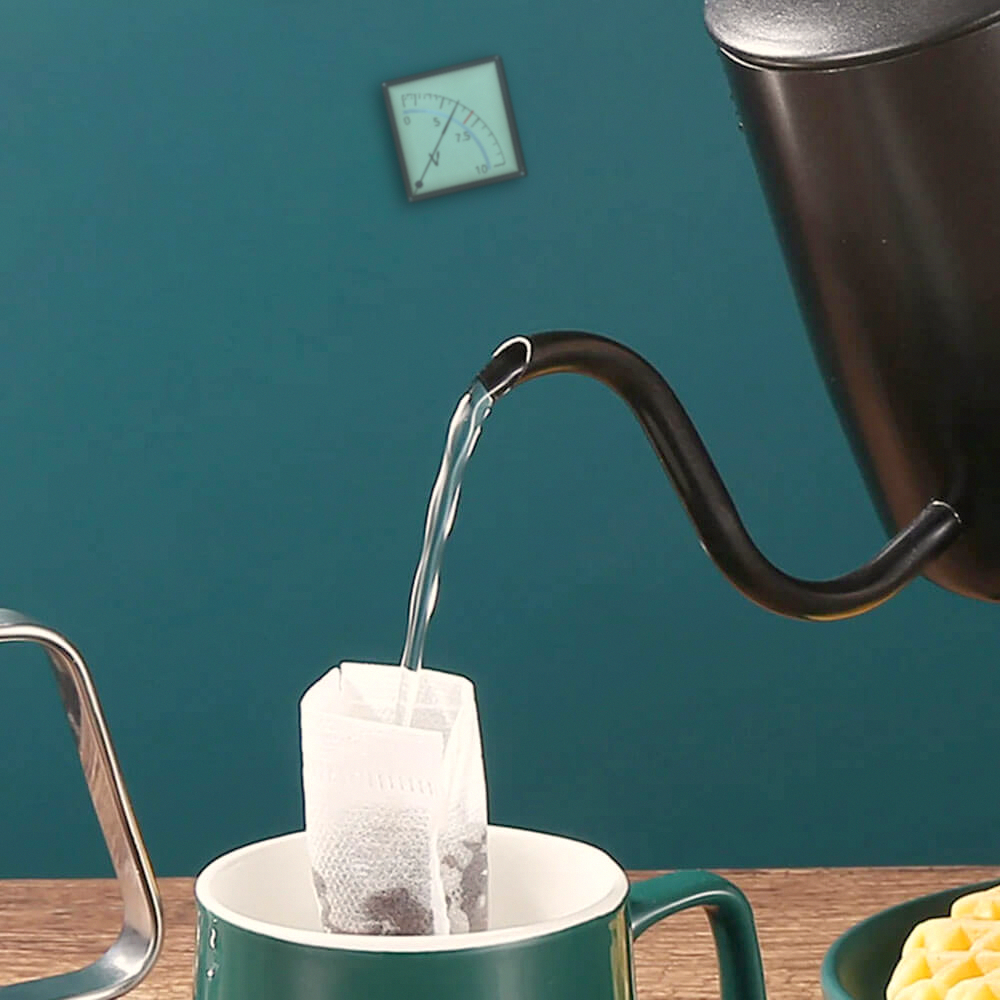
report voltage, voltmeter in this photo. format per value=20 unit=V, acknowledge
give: value=6 unit=V
